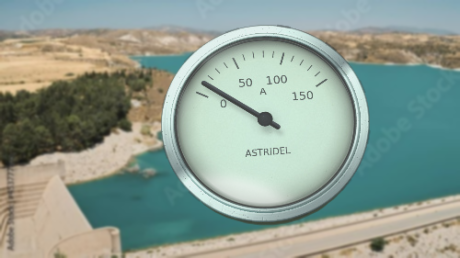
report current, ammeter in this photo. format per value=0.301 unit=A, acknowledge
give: value=10 unit=A
